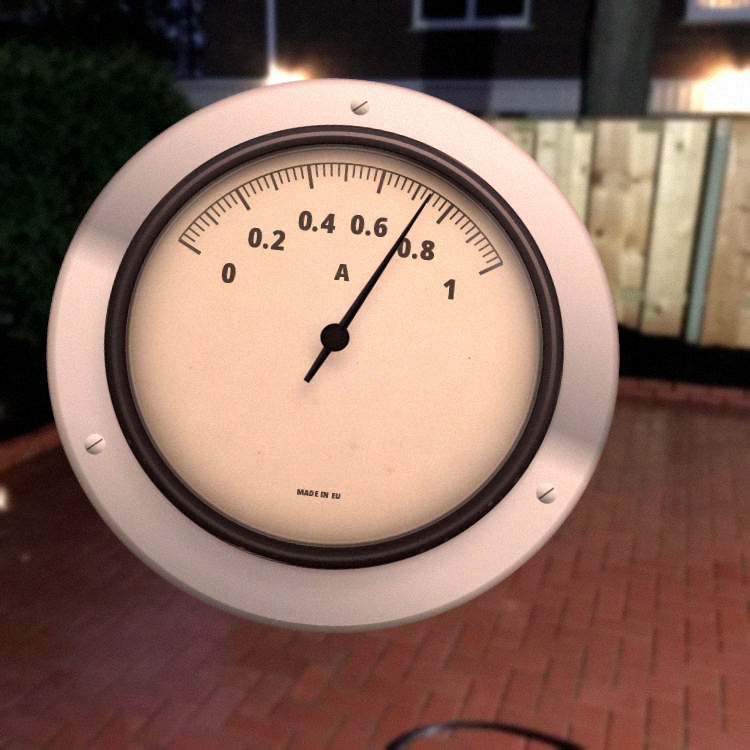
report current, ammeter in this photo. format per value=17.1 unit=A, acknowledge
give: value=0.74 unit=A
